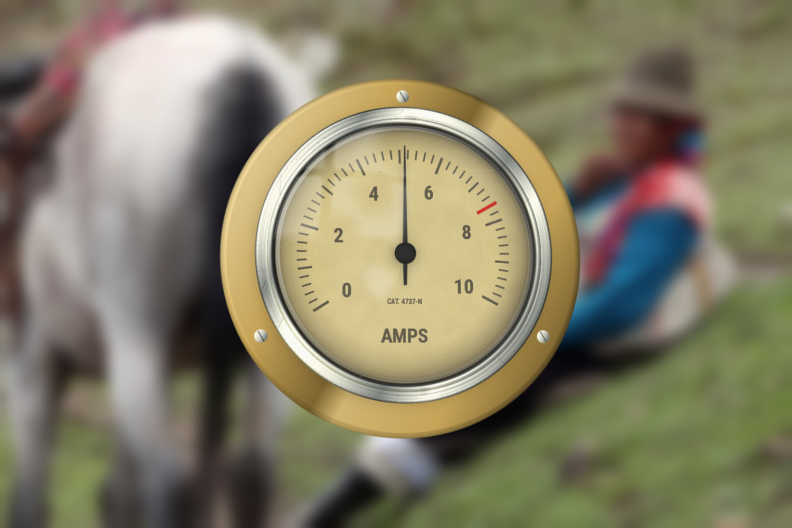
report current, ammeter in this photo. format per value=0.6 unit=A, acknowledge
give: value=5.1 unit=A
